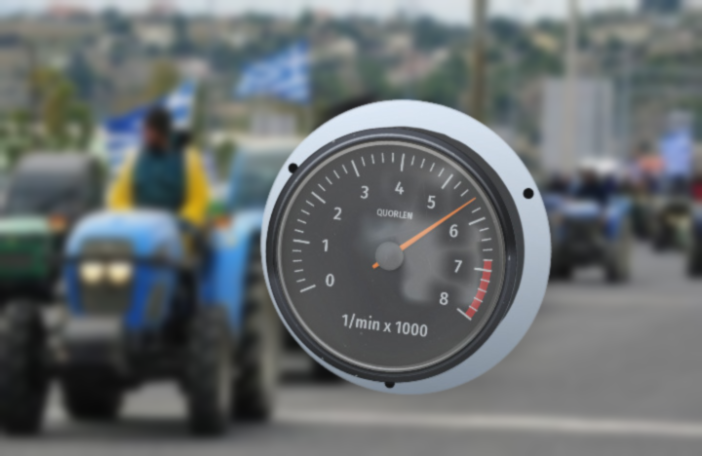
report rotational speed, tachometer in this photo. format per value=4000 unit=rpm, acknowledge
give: value=5600 unit=rpm
